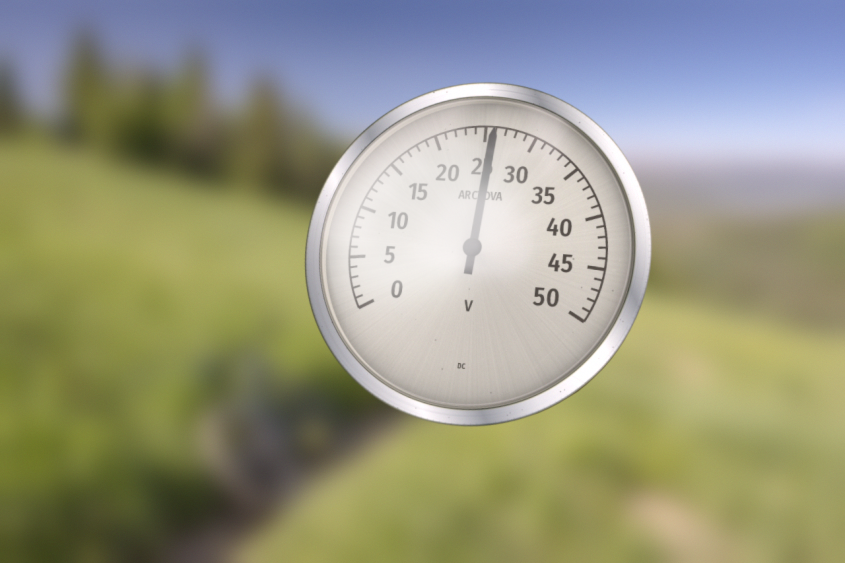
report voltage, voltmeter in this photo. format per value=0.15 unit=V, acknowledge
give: value=26 unit=V
